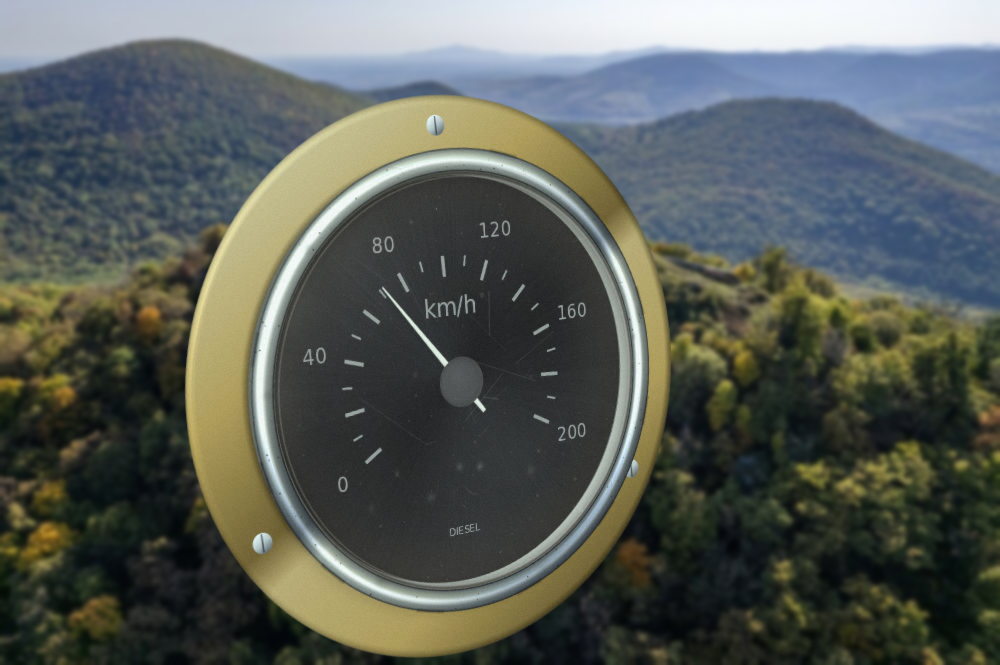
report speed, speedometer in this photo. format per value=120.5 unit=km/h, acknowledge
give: value=70 unit=km/h
